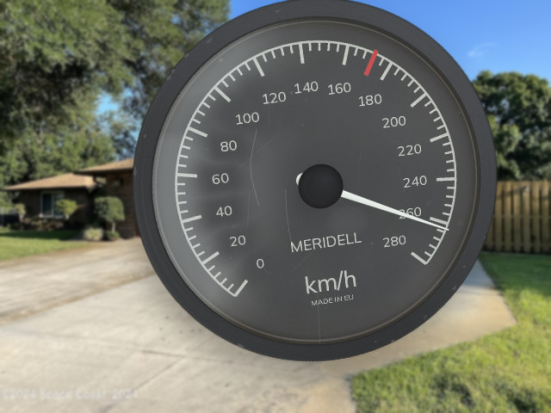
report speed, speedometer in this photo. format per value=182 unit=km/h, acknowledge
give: value=262 unit=km/h
